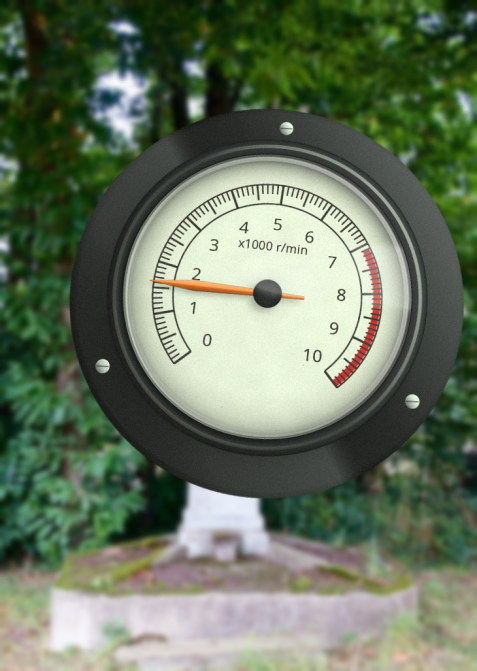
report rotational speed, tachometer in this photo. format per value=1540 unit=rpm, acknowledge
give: value=1600 unit=rpm
